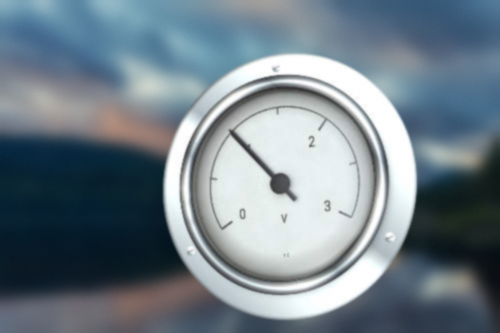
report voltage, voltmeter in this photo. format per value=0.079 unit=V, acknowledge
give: value=1 unit=V
